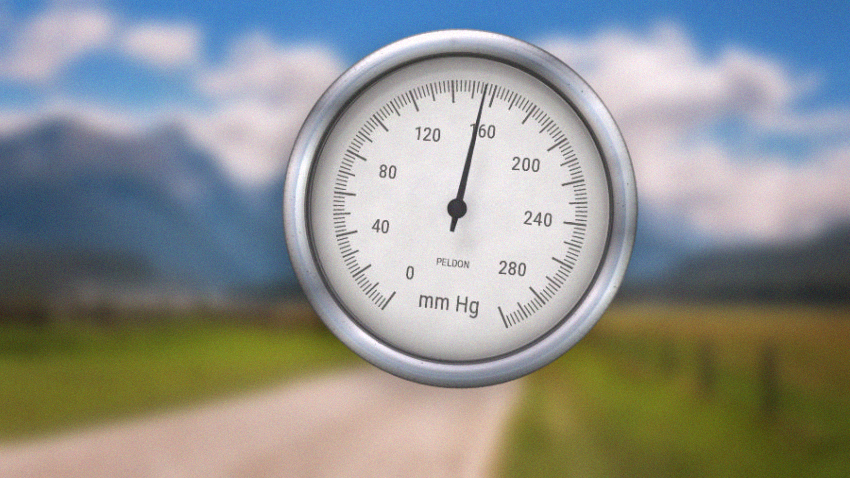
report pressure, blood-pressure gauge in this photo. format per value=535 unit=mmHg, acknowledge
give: value=156 unit=mmHg
